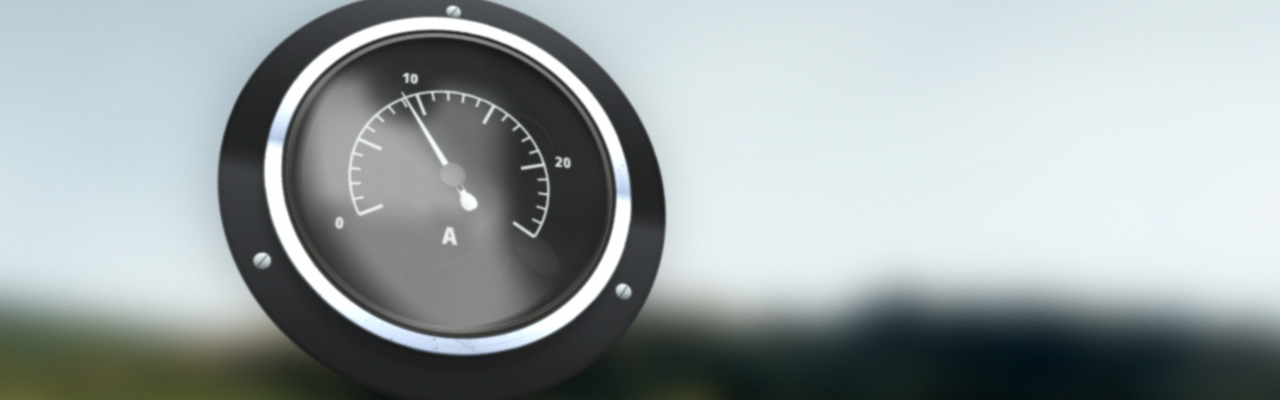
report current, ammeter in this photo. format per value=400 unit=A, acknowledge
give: value=9 unit=A
